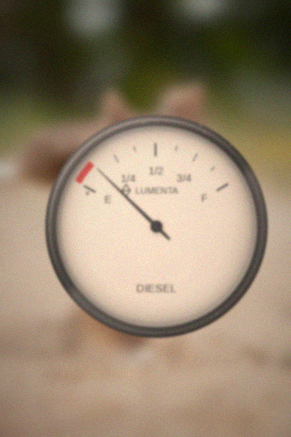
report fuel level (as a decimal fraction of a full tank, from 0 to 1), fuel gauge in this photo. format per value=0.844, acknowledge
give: value=0.125
